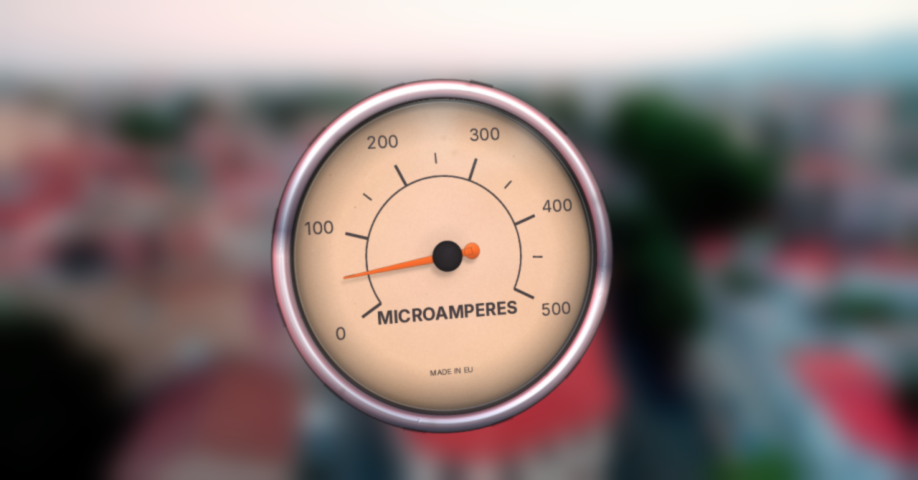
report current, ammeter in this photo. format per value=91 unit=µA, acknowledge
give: value=50 unit=µA
